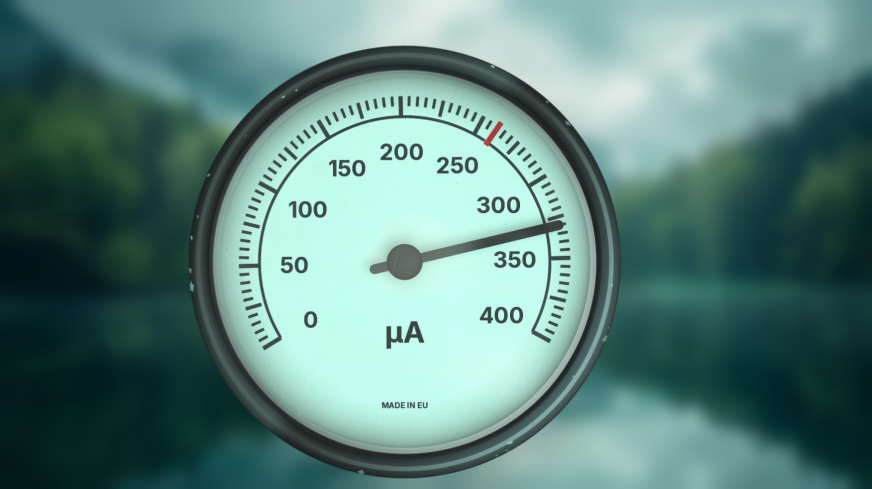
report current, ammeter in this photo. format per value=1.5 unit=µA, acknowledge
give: value=330 unit=µA
